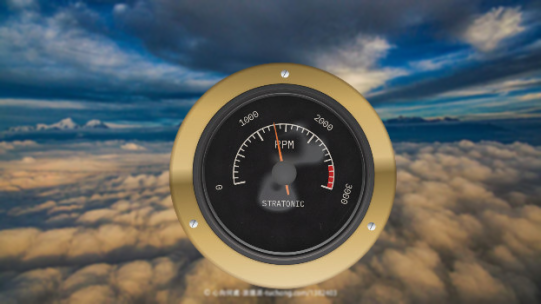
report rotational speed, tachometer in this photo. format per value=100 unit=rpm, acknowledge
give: value=1300 unit=rpm
